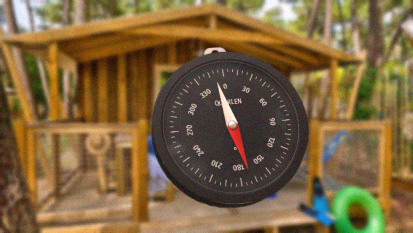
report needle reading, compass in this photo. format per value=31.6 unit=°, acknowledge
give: value=170 unit=°
